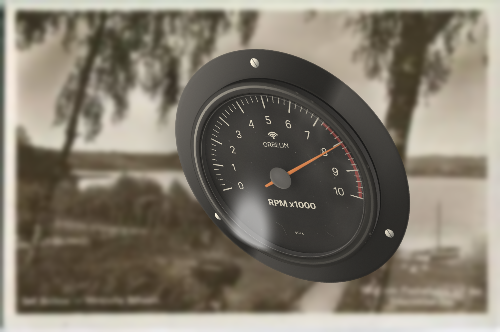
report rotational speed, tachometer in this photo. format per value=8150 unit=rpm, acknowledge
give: value=8000 unit=rpm
